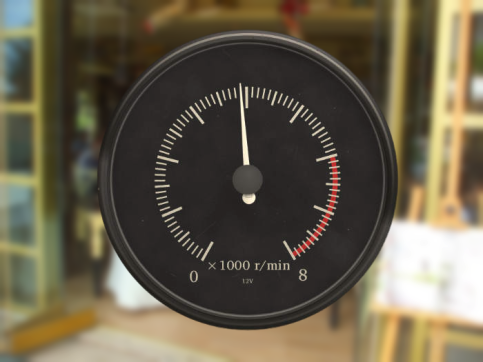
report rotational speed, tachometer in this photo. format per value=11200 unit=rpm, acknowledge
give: value=3900 unit=rpm
